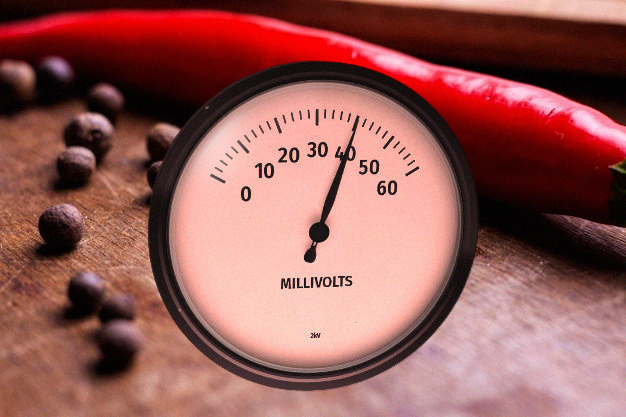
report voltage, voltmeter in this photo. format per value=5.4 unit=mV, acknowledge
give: value=40 unit=mV
